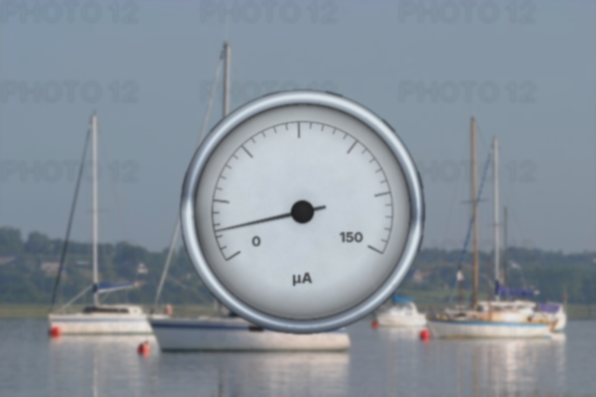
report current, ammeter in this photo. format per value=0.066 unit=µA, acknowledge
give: value=12.5 unit=µA
